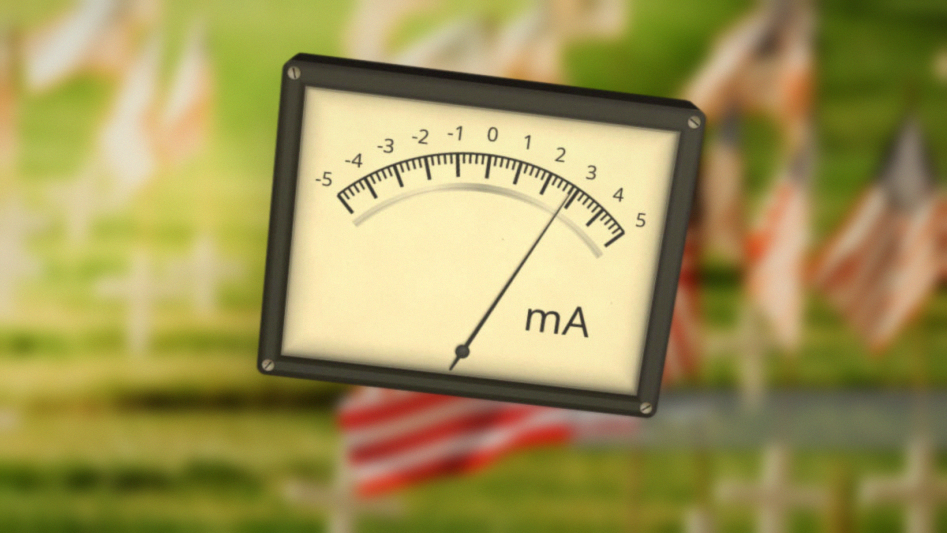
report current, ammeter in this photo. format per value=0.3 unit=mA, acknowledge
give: value=2.8 unit=mA
